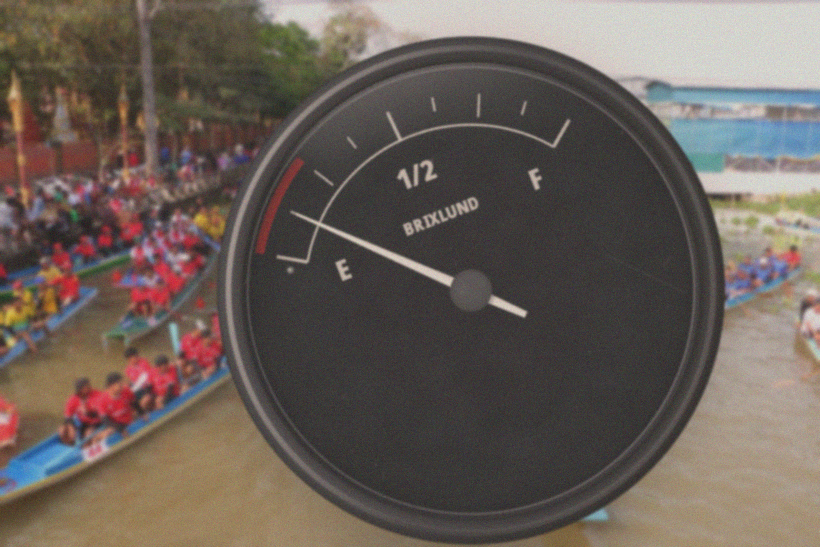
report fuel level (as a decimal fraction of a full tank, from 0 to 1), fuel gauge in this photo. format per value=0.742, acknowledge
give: value=0.125
